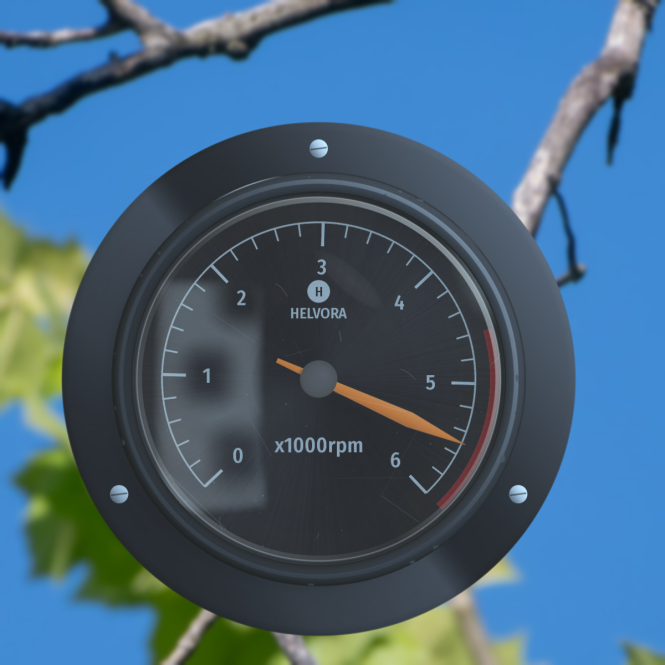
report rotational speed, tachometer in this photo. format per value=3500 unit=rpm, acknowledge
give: value=5500 unit=rpm
